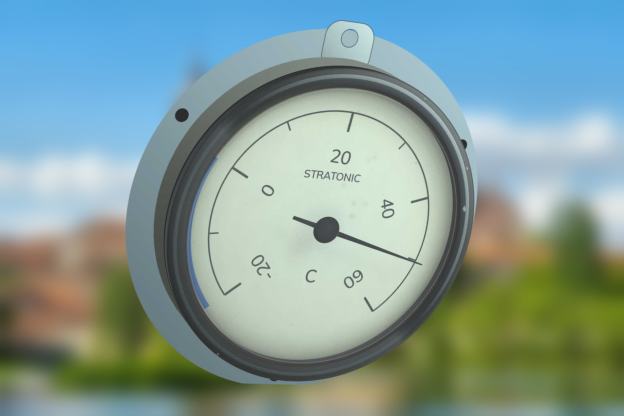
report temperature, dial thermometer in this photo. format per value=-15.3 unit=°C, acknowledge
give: value=50 unit=°C
